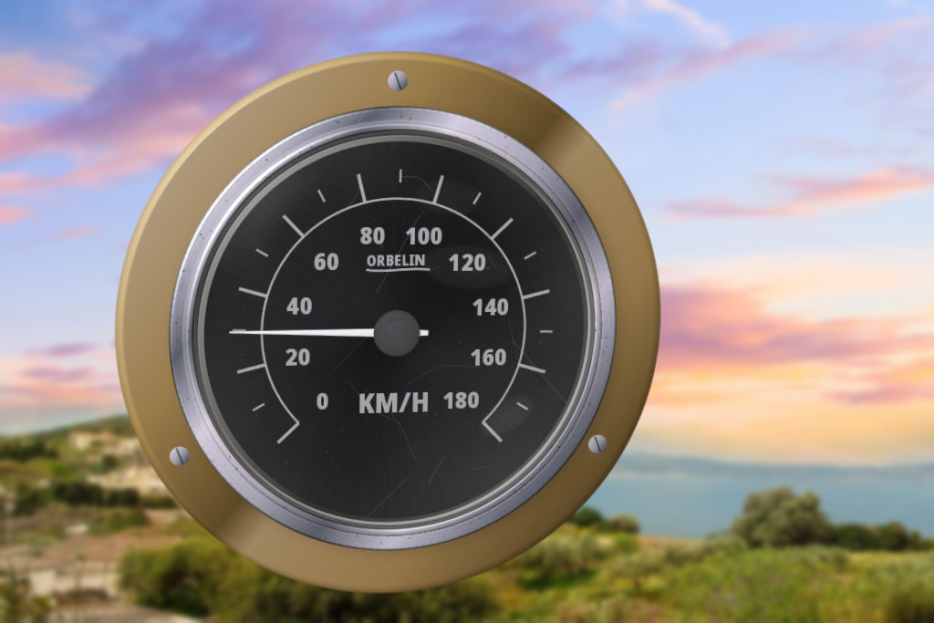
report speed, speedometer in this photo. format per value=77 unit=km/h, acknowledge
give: value=30 unit=km/h
